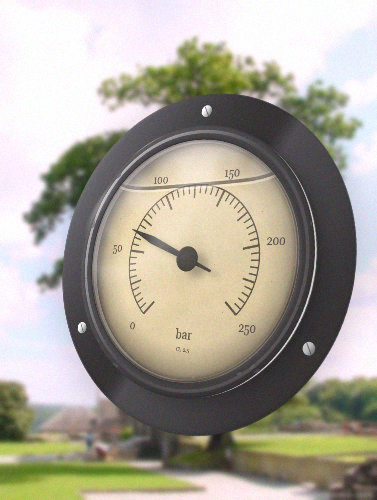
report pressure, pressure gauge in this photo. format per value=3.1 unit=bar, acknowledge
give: value=65 unit=bar
